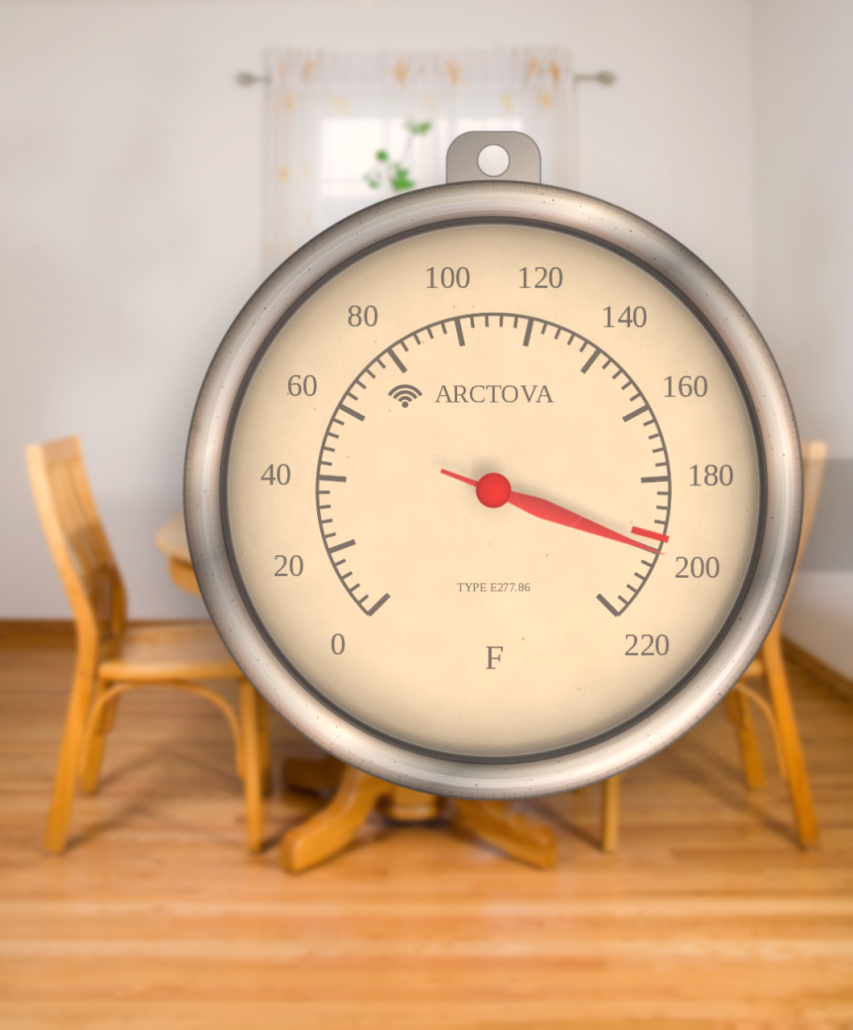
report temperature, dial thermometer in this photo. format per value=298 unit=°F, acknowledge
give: value=200 unit=°F
